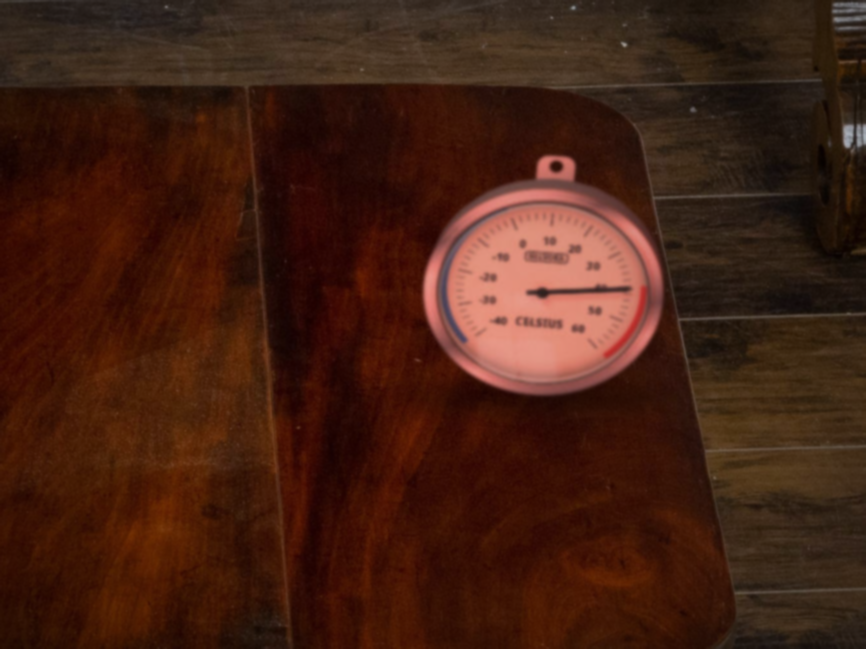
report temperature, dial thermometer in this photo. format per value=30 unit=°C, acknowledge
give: value=40 unit=°C
